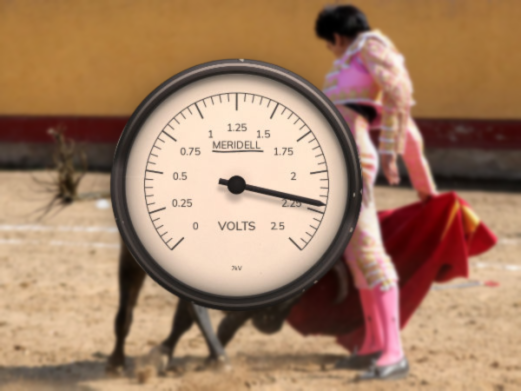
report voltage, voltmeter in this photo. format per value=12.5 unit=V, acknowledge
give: value=2.2 unit=V
